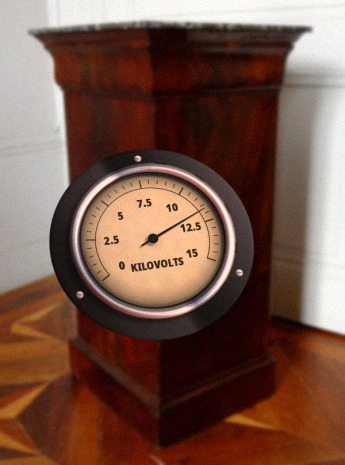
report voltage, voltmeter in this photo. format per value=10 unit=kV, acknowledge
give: value=11.75 unit=kV
